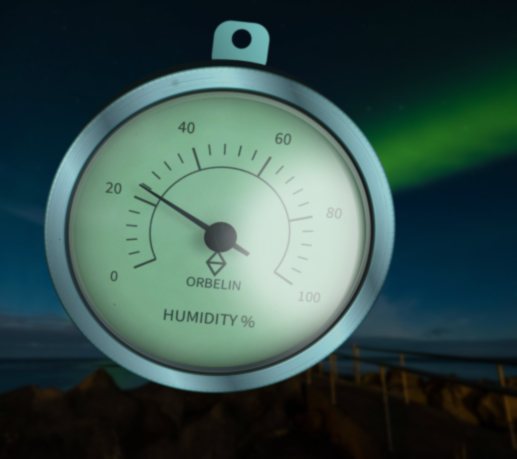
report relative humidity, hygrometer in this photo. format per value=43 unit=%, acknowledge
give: value=24 unit=%
